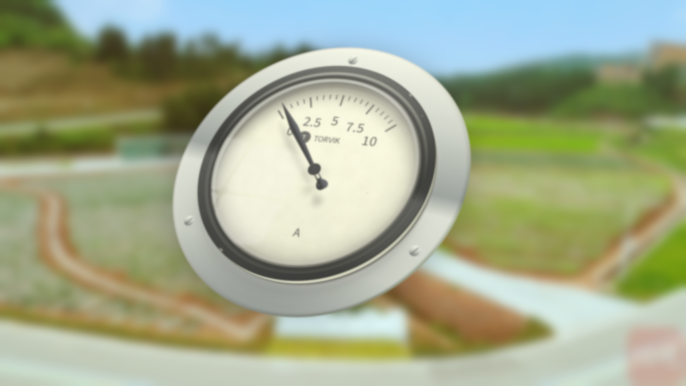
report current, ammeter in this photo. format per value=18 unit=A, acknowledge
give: value=0.5 unit=A
